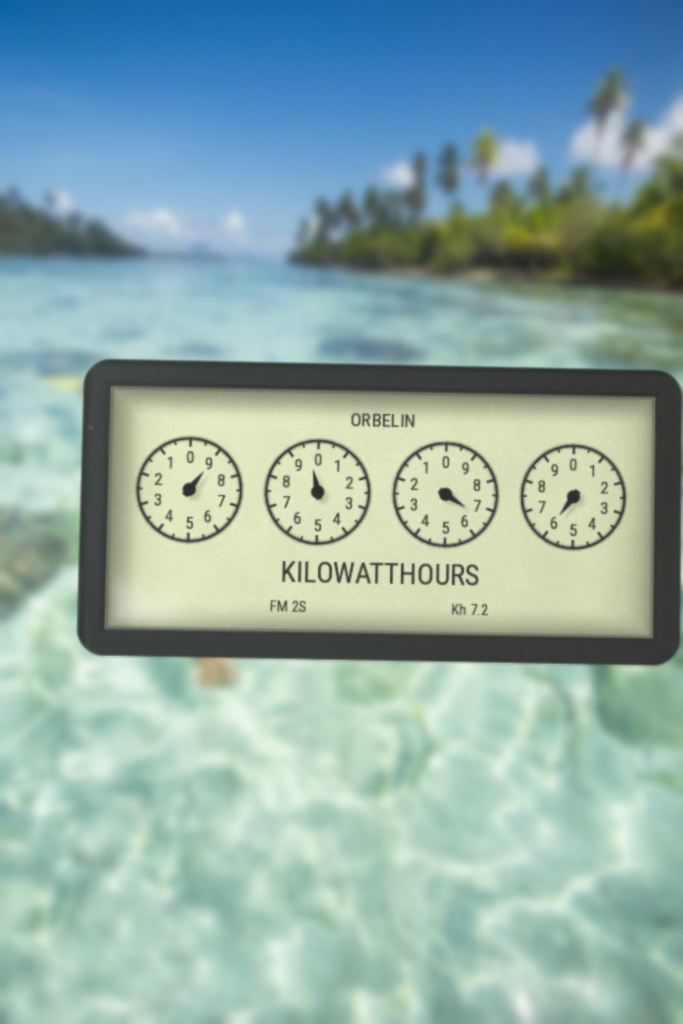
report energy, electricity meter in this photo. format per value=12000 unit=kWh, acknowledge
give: value=8966 unit=kWh
